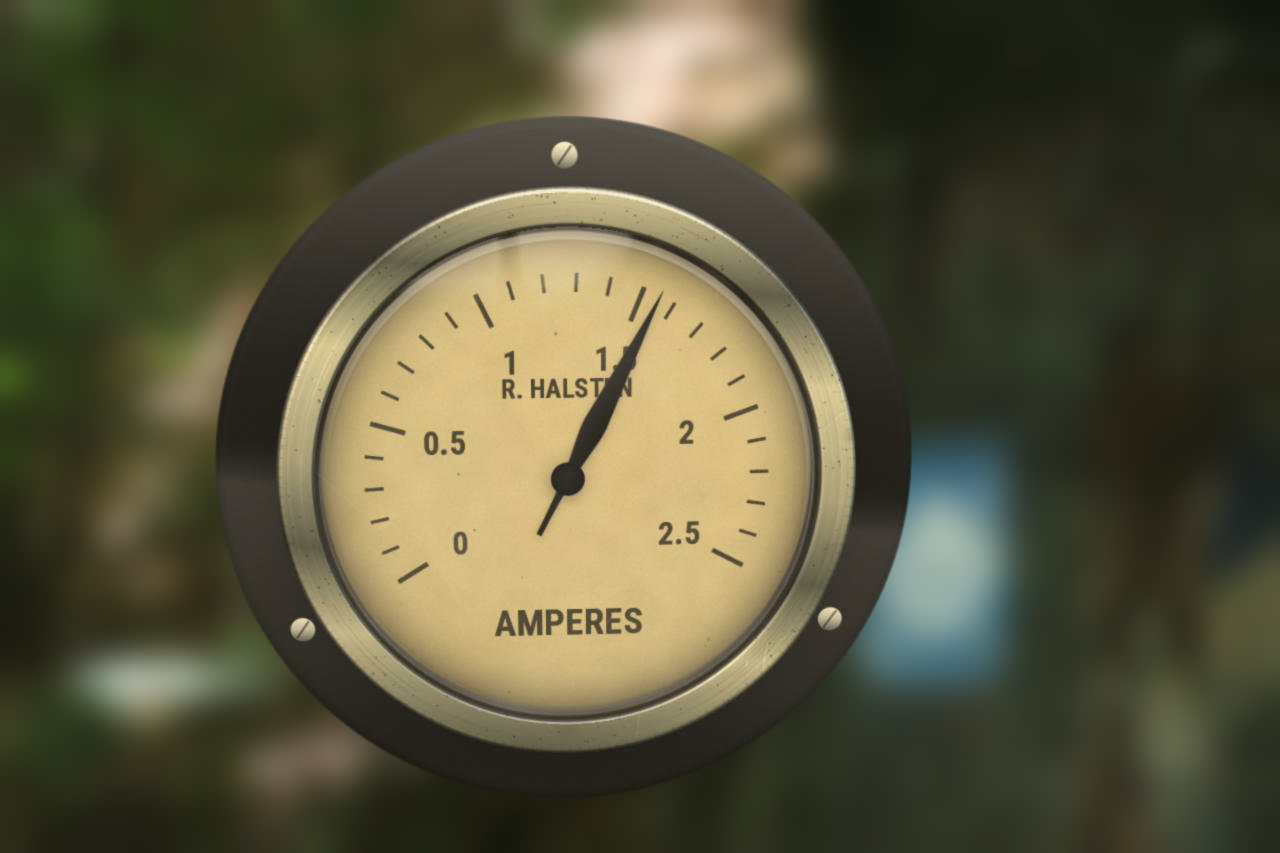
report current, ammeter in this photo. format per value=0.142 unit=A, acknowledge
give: value=1.55 unit=A
